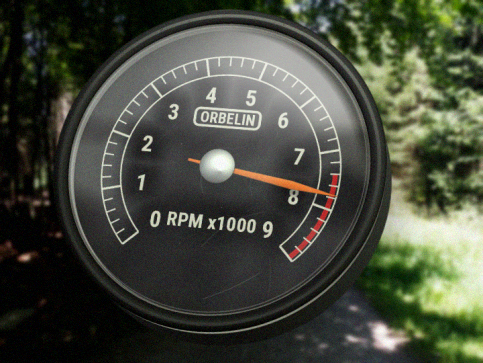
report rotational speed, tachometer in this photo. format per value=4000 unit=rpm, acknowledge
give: value=7800 unit=rpm
